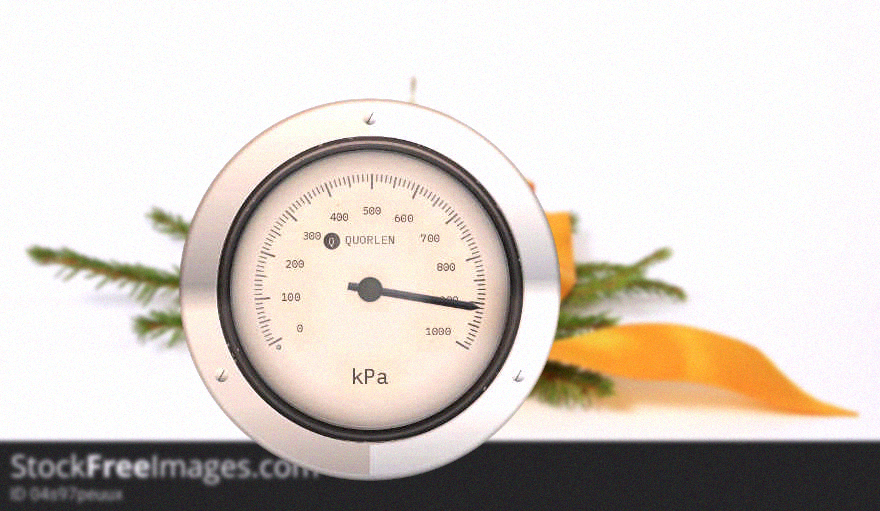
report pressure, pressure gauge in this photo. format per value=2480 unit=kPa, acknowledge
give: value=910 unit=kPa
